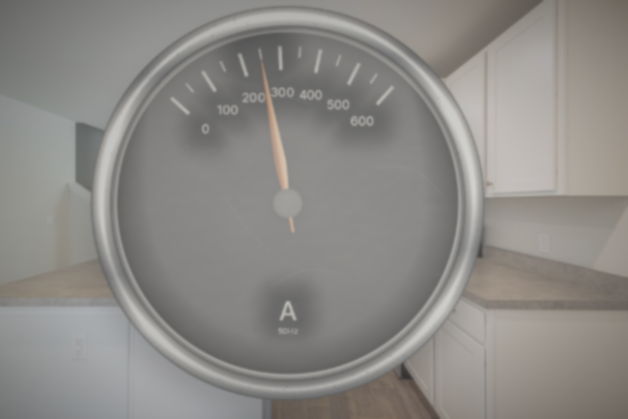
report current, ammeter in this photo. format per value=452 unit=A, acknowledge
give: value=250 unit=A
